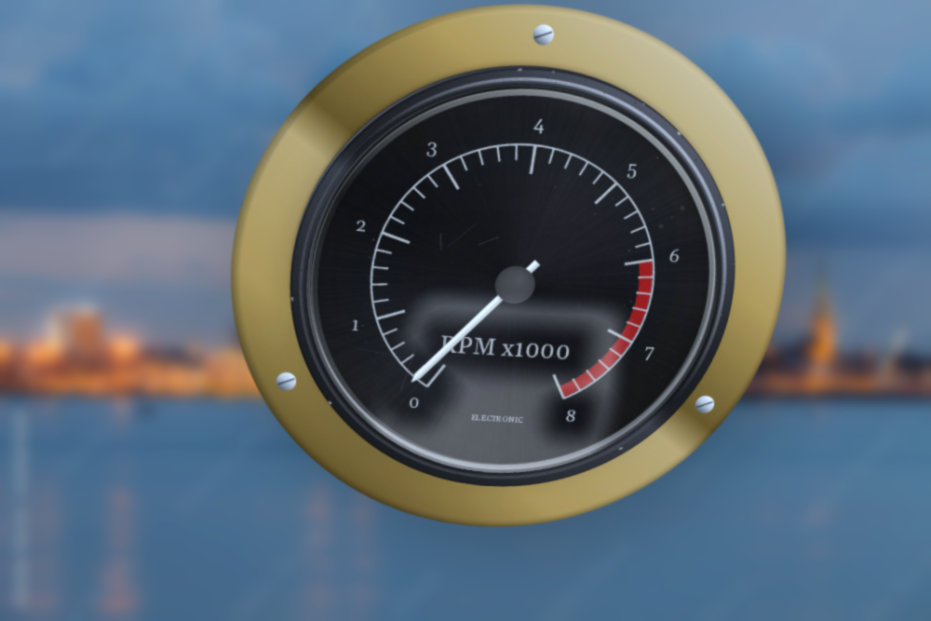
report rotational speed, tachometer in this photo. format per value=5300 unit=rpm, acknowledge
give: value=200 unit=rpm
